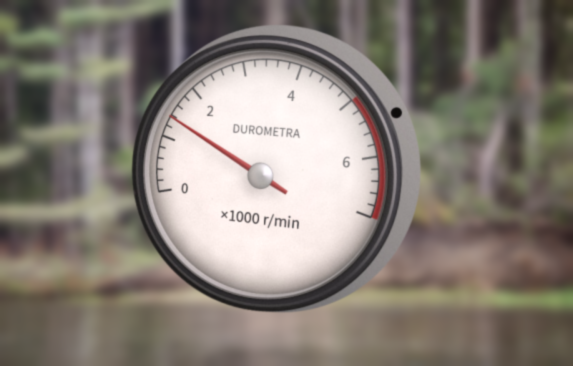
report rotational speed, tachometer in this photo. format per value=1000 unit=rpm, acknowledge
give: value=1400 unit=rpm
